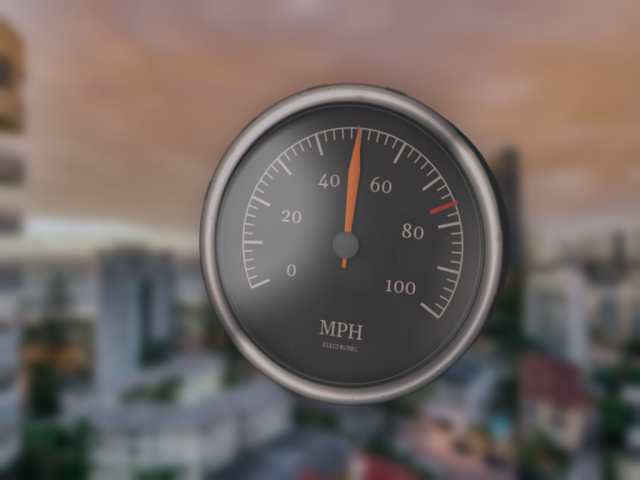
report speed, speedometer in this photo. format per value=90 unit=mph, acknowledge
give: value=50 unit=mph
